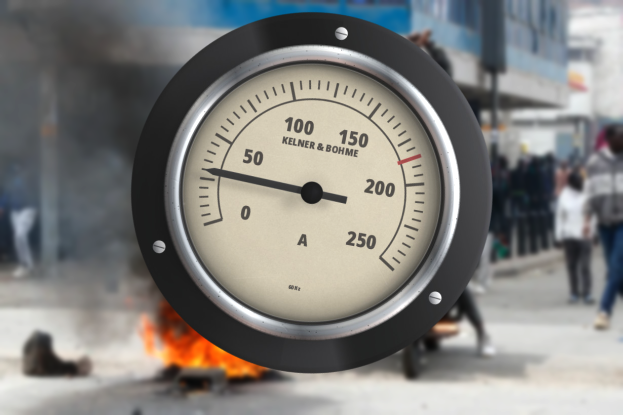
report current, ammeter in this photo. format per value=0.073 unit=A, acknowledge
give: value=30 unit=A
